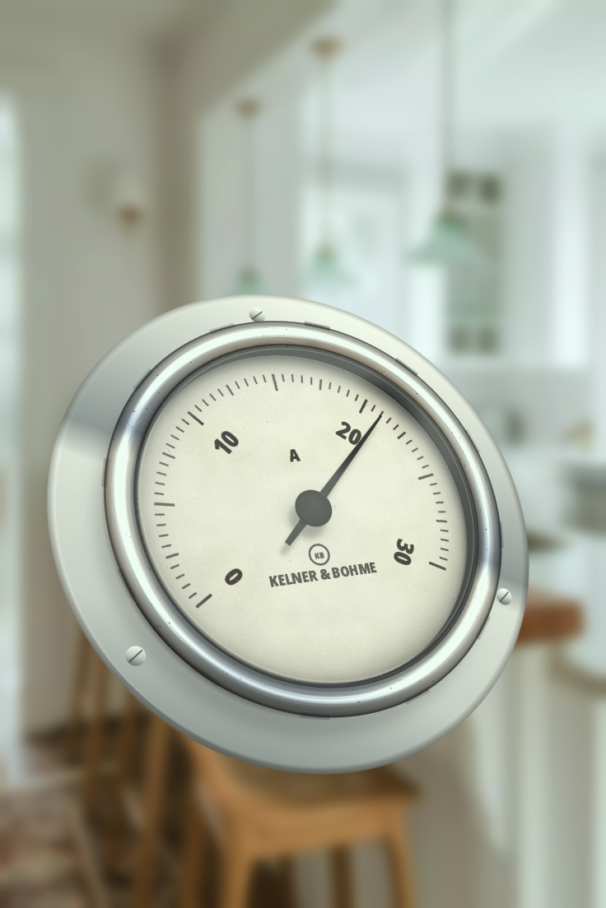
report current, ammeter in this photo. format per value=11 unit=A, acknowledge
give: value=21 unit=A
